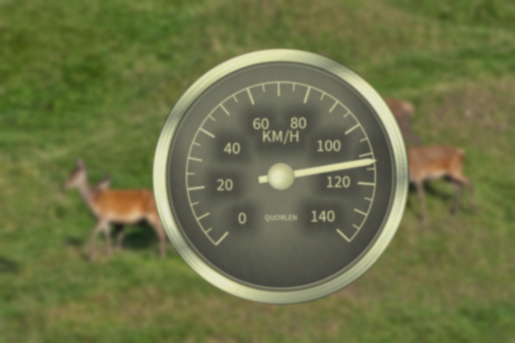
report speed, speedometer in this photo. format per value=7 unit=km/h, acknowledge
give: value=112.5 unit=km/h
